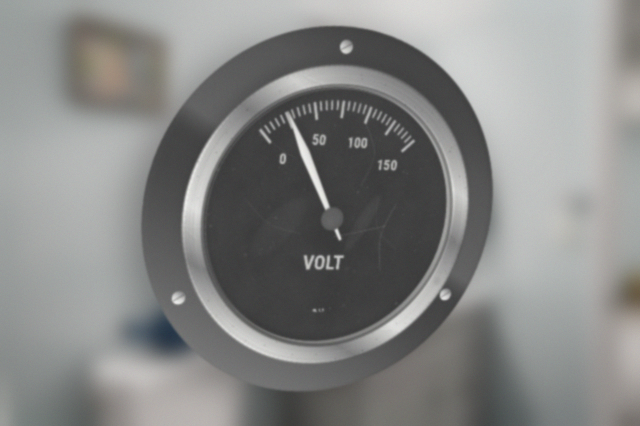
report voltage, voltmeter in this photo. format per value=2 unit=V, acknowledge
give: value=25 unit=V
